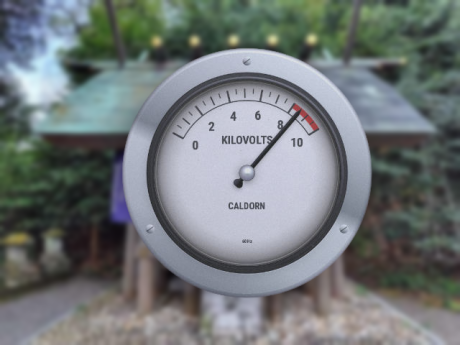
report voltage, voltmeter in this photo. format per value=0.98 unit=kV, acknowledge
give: value=8.5 unit=kV
